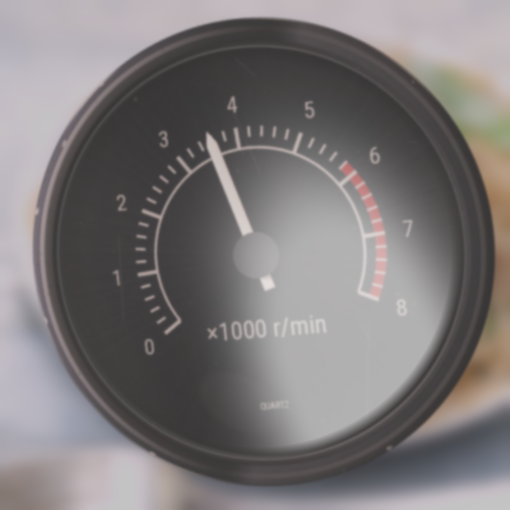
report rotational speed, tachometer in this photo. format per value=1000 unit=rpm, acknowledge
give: value=3600 unit=rpm
